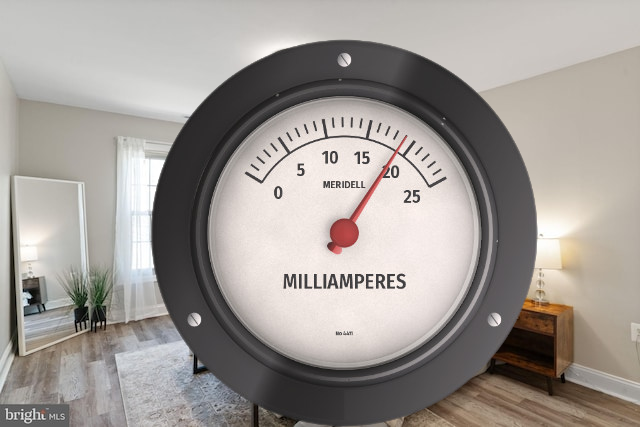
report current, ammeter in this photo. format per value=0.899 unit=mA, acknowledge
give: value=19 unit=mA
